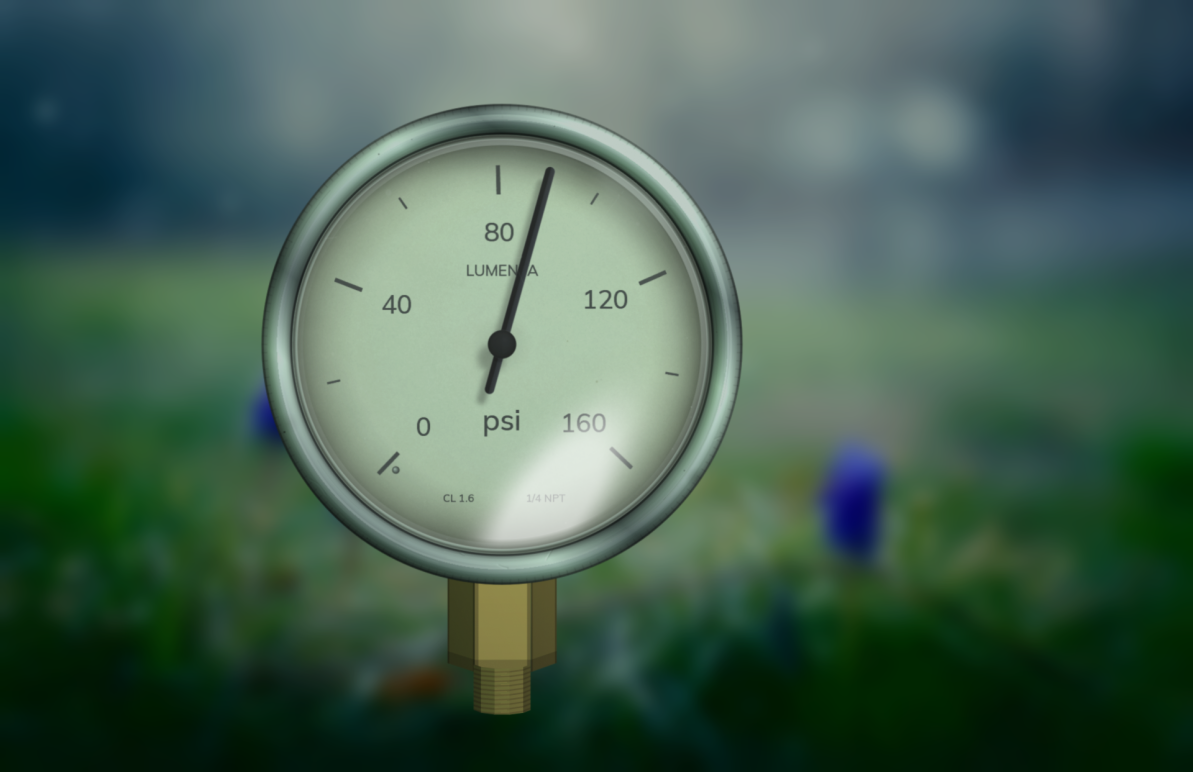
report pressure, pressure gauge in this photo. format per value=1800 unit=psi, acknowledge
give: value=90 unit=psi
